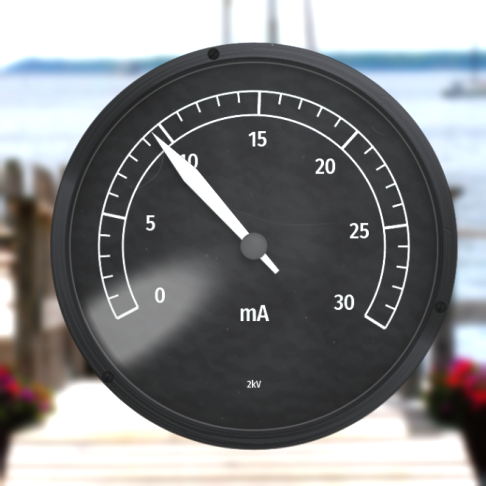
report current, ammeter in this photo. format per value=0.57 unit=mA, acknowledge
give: value=9.5 unit=mA
